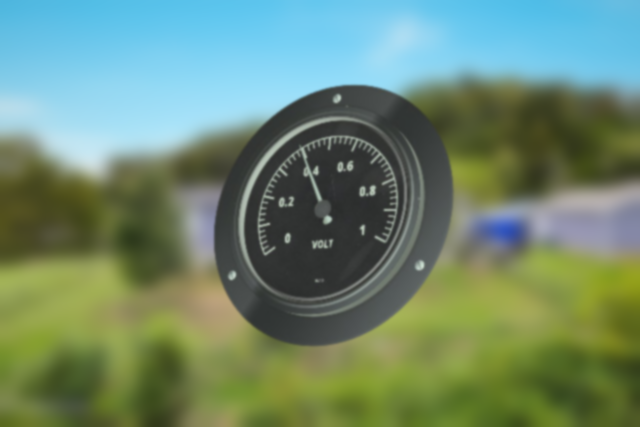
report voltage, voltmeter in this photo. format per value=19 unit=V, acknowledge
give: value=0.4 unit=V
